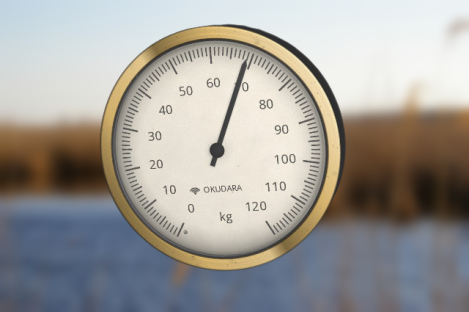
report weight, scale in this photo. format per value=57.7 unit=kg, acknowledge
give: value=69 unit=kg
